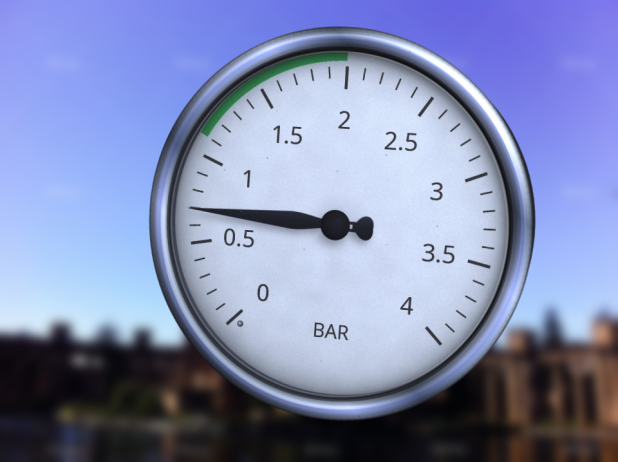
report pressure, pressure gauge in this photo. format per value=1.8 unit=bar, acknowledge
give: value=0.7 unit=bar
